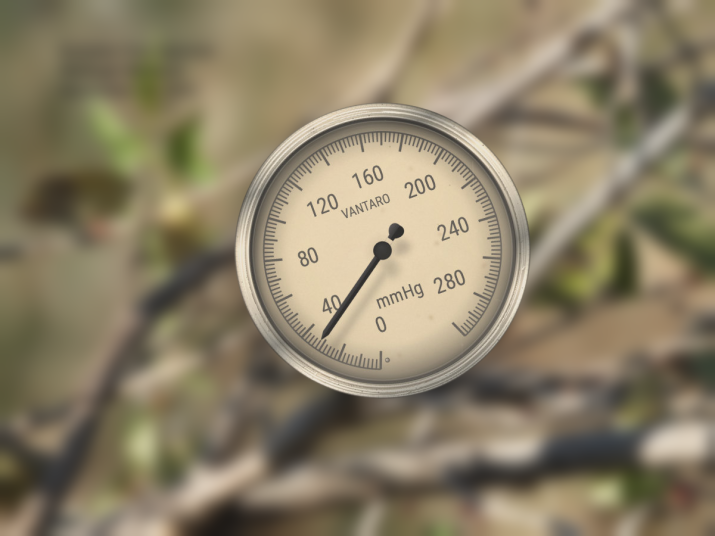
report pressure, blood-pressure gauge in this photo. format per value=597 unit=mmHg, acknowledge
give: value=32 unit=mmHg
